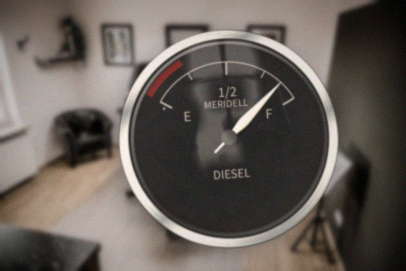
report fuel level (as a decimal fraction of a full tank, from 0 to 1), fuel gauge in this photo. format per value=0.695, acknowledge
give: value=0.875
